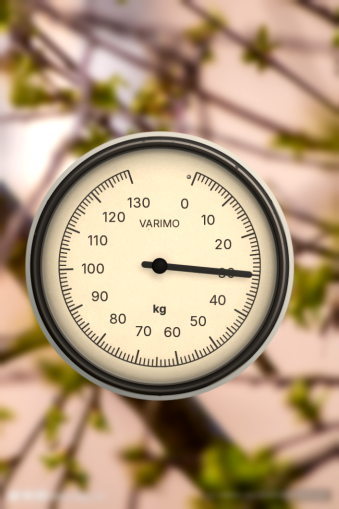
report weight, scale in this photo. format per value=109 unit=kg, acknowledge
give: value=30 unit=kg
